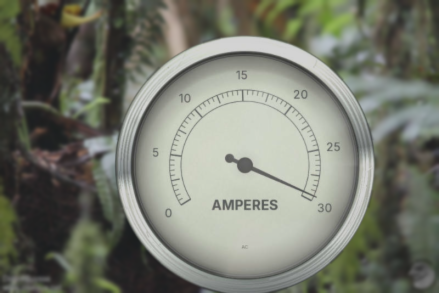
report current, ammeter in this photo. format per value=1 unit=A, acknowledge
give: value=29.5 unit=A
